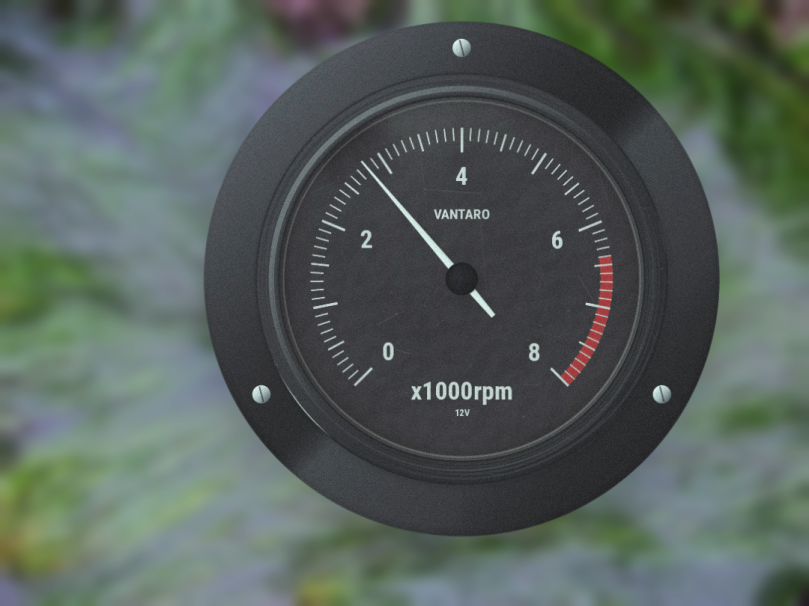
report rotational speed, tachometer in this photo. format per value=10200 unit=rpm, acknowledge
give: value=2800 unit=rpm
